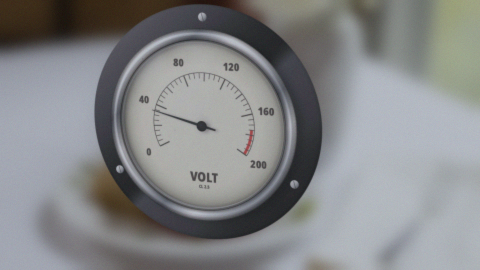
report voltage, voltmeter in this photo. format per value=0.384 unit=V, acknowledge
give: value=35 unit=V
